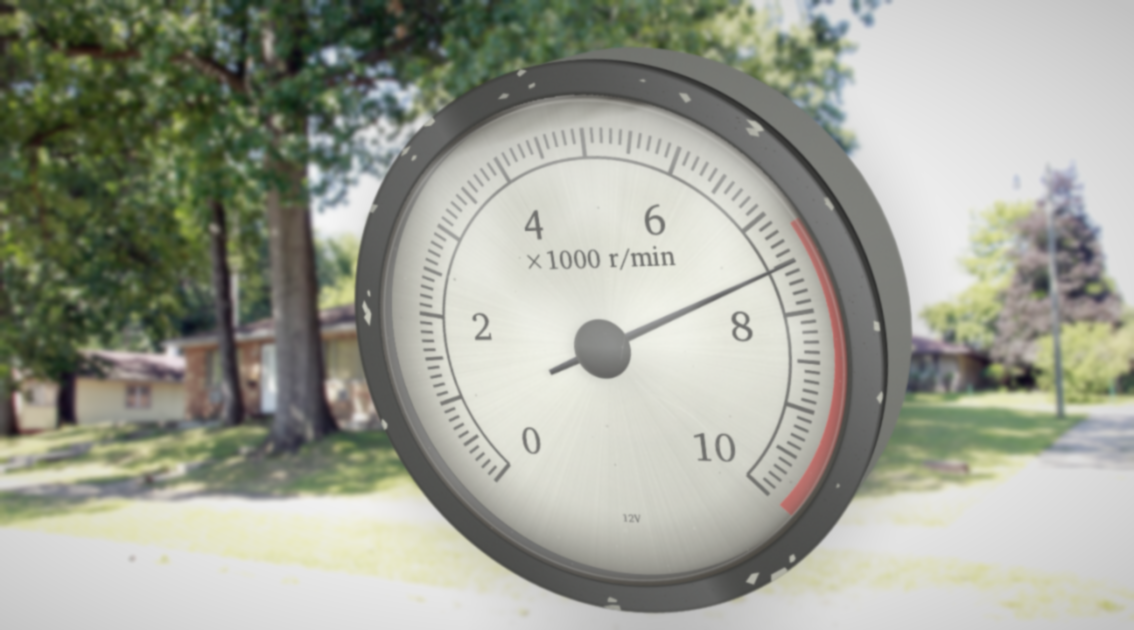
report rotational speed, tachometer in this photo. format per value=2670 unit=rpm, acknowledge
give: value=7500 unit=rpm
